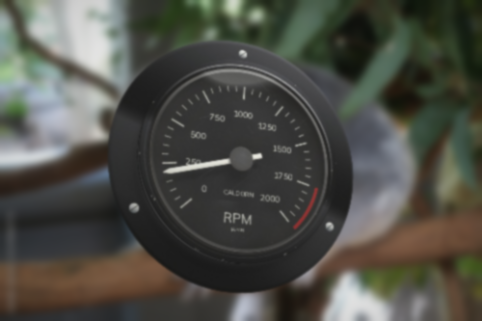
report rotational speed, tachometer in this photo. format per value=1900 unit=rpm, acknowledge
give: value=200 unit=rpm
